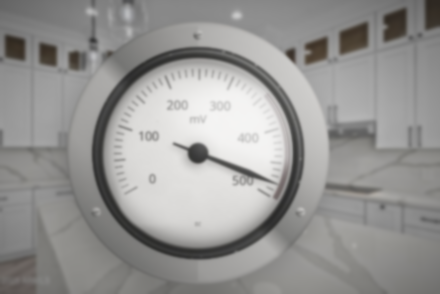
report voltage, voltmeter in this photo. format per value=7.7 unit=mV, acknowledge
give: value=480 unit=mV
